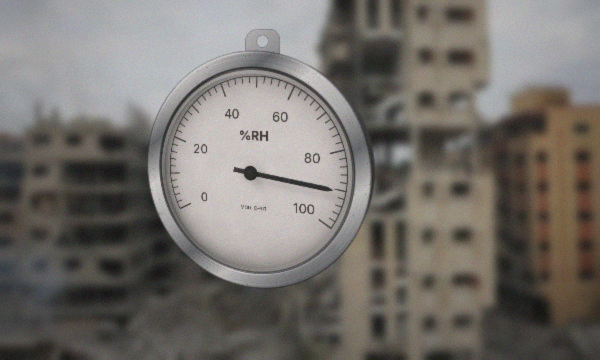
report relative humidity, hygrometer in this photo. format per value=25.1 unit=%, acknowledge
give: value=90 unit=%
